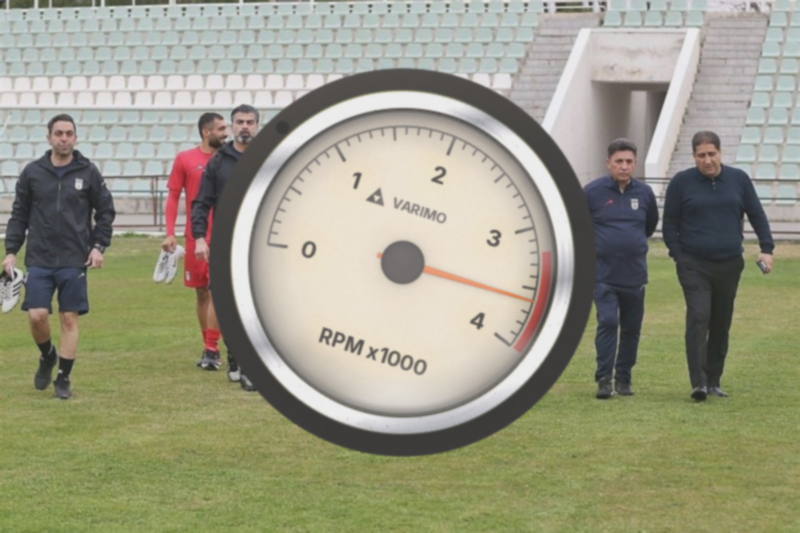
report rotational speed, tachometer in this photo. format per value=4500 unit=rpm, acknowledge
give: value=3600 unit=rpm
